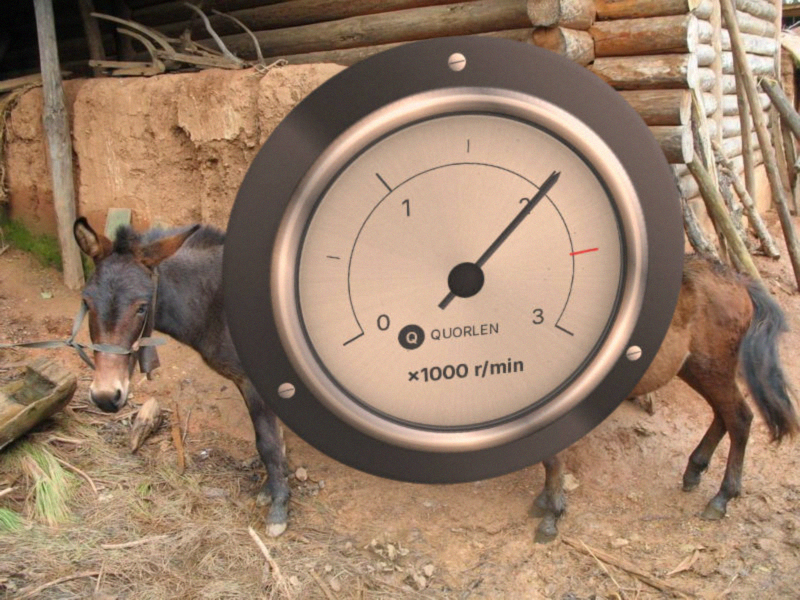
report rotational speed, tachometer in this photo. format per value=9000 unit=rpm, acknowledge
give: value=2000 unit=rpm
